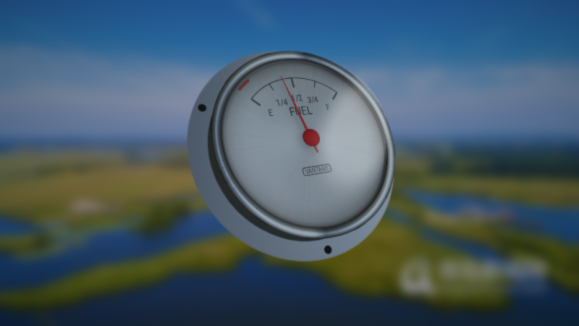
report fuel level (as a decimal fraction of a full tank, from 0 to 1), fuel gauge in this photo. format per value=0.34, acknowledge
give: value=0.375
